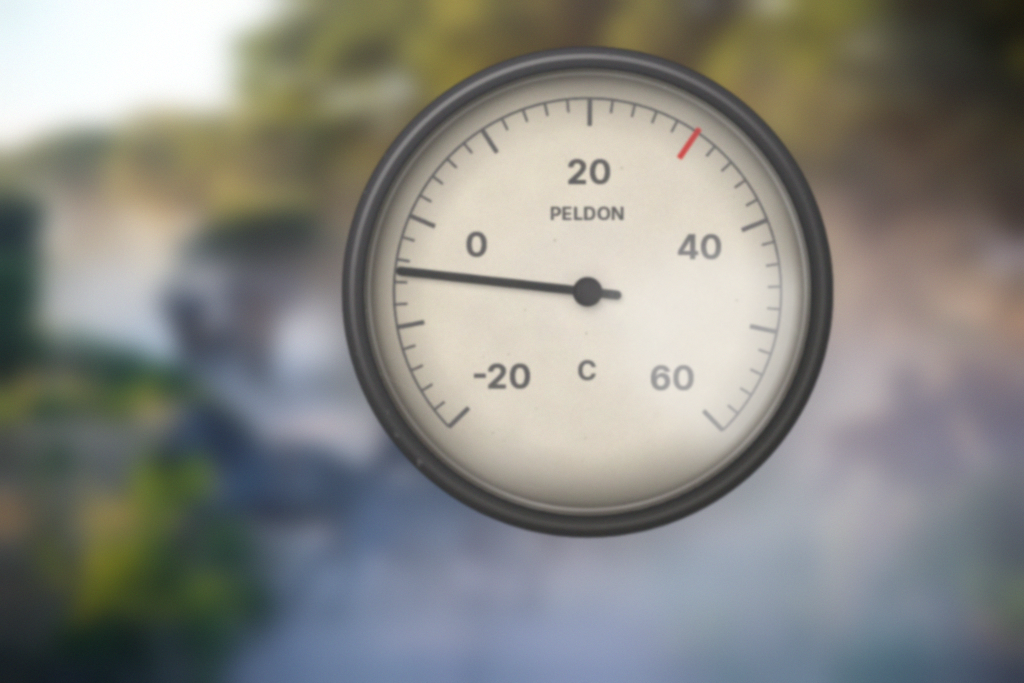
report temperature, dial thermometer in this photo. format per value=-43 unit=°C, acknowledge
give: value=-5 unit=°C
